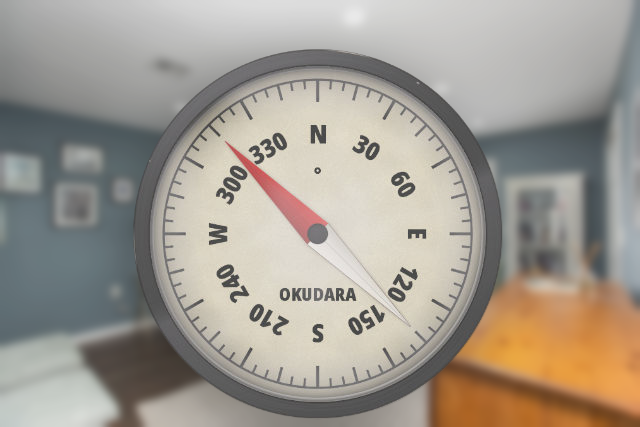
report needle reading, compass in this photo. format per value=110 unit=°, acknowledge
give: value=315 unit=°
